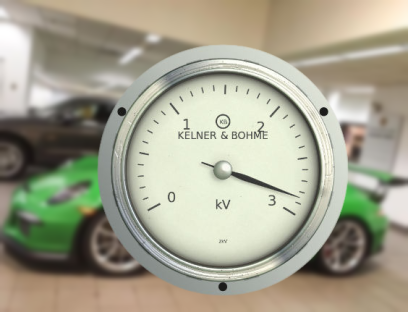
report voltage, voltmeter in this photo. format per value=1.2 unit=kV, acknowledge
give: value=2.85 unit=kV
